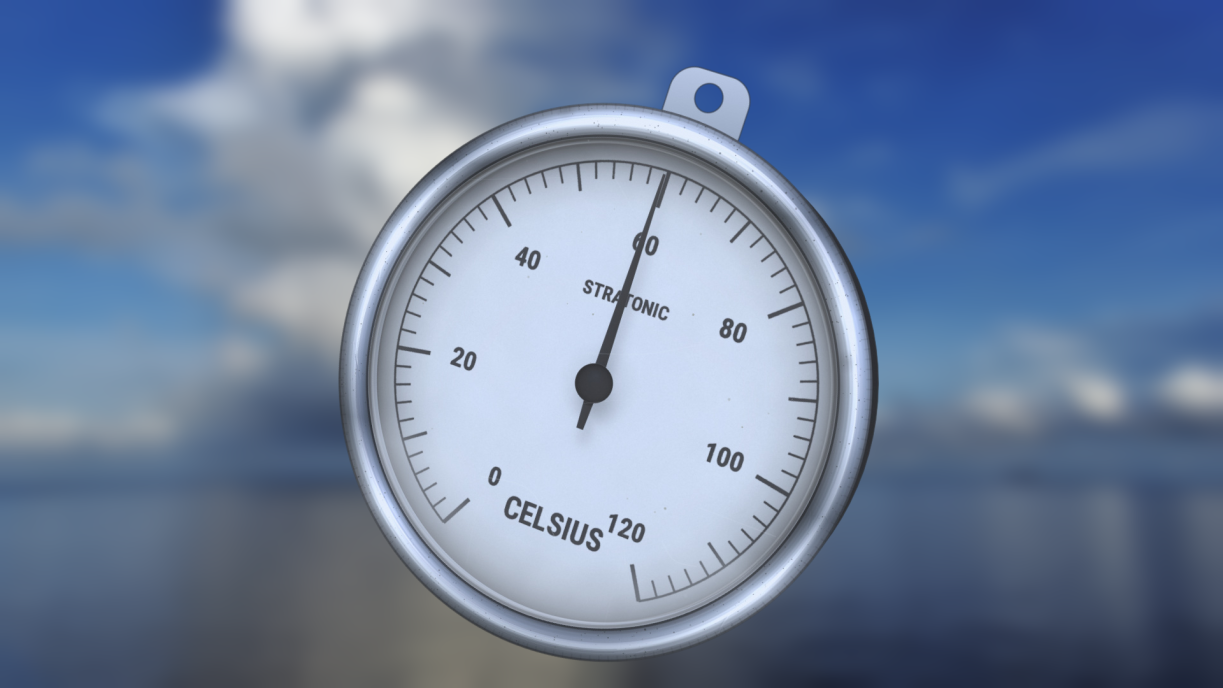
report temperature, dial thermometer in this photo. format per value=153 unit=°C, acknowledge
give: value=60 unit=°C
